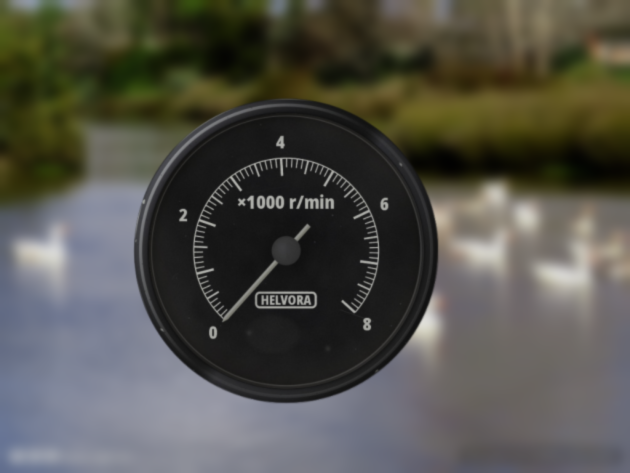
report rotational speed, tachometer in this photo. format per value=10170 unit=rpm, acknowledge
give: value=0 unit=rpm
